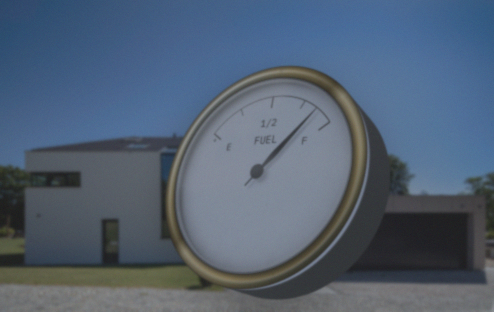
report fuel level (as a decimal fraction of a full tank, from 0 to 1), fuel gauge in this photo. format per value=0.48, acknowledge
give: value=0.875
